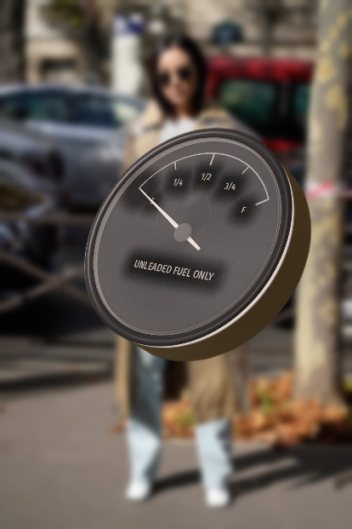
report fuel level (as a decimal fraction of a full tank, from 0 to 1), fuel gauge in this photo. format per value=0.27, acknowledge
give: value=0
